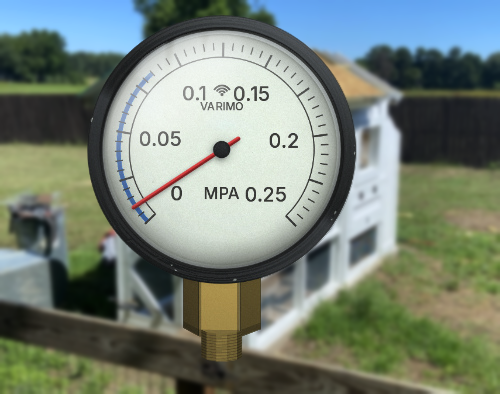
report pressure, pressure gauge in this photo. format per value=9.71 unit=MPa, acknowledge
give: value=0.01 unit=MPa
